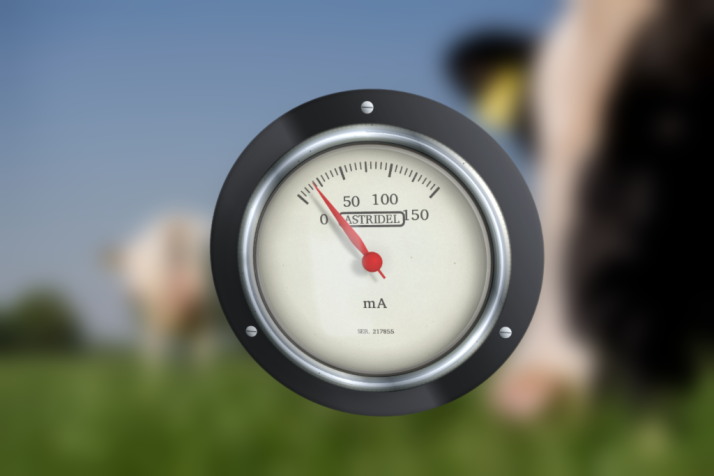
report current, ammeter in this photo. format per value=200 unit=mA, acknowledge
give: value=20 unit=mA
